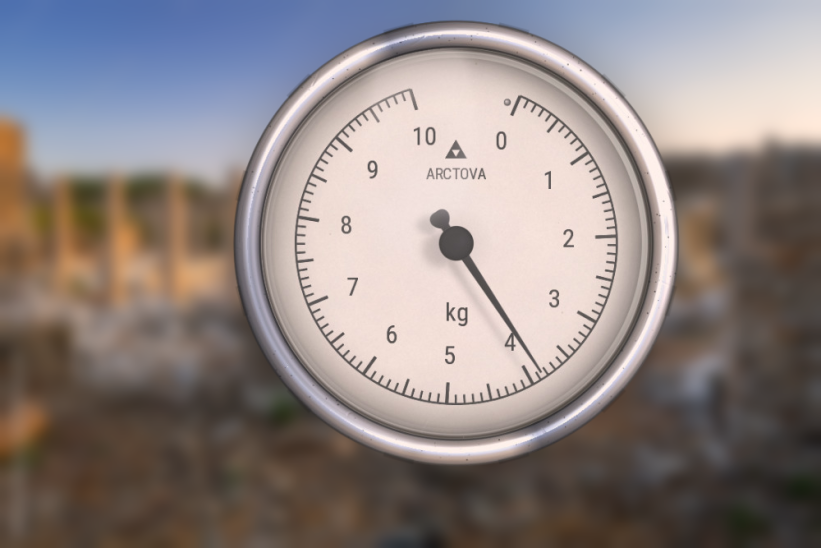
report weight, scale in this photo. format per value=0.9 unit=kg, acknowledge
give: value=3.85 unit=kg
